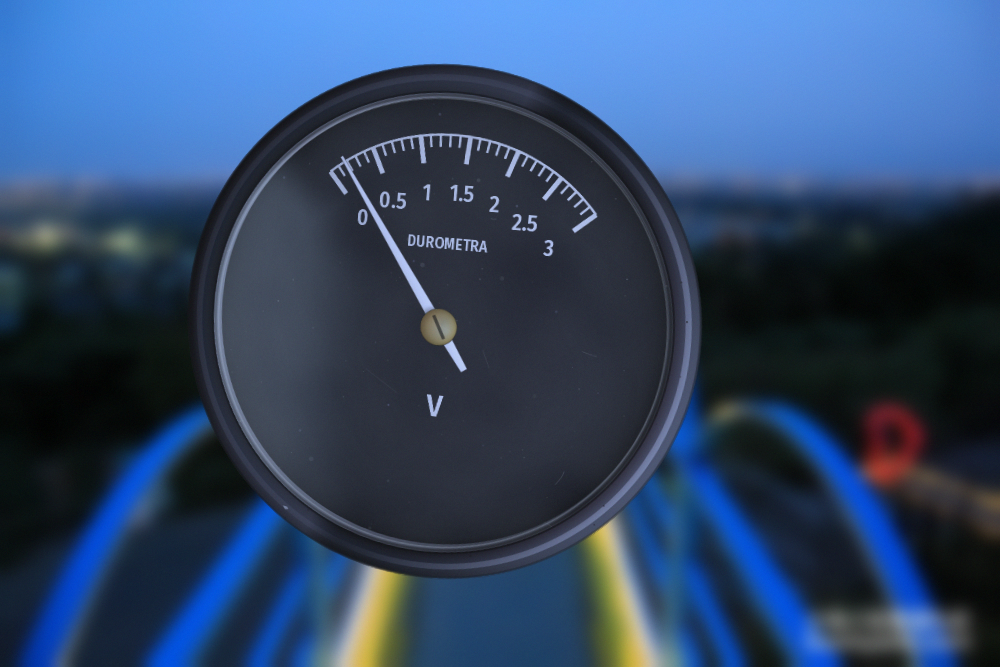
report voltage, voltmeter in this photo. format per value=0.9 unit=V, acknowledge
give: value=0.2 unit=V
